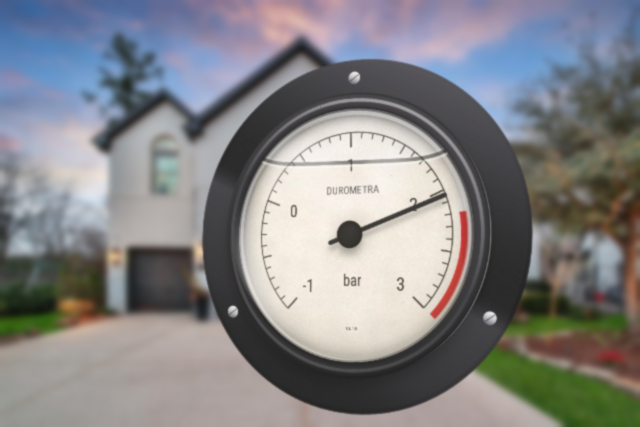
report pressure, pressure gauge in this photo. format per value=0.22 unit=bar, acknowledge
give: value=2.05 unit=bar
